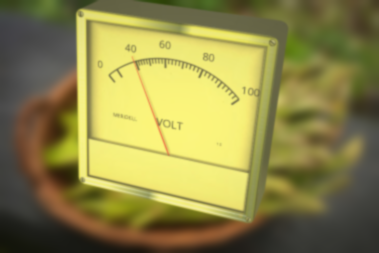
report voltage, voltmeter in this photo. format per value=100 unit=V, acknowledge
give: value=40 unit=V
